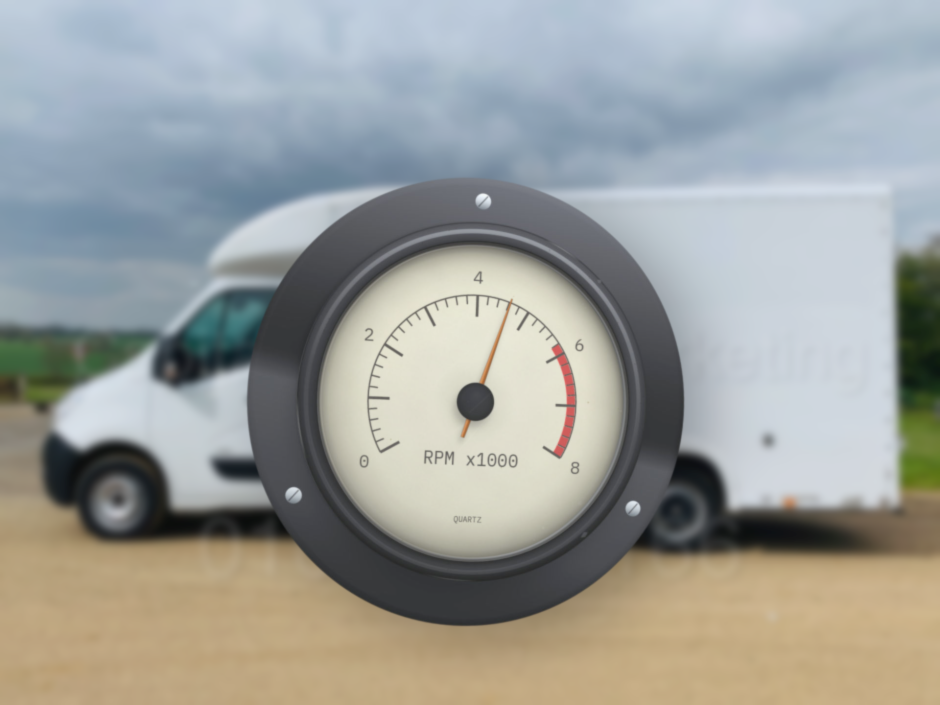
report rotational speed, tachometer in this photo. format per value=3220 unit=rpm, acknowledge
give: value=4600 unit=rpm
